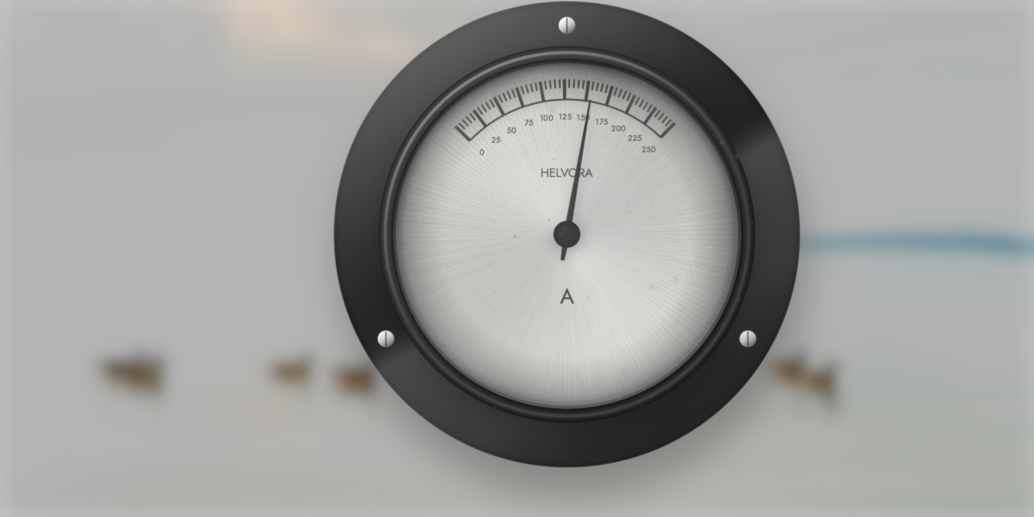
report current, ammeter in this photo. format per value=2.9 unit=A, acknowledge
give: value=155 unit=A
